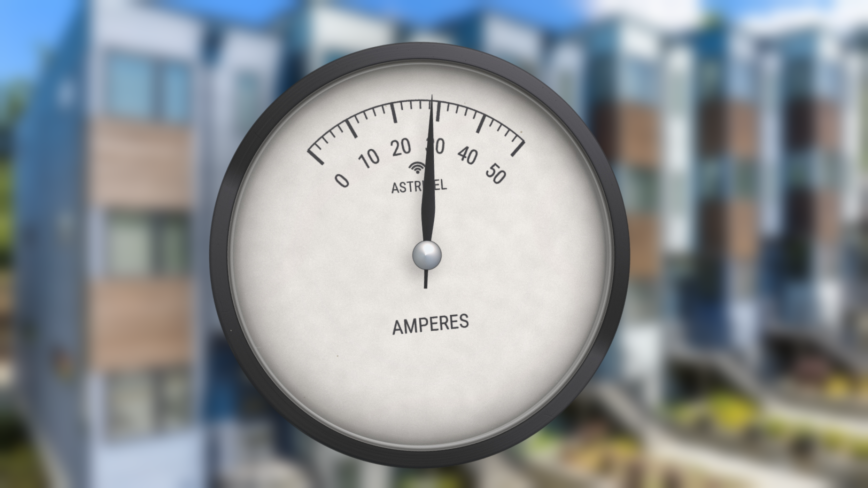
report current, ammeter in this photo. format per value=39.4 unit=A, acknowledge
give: value=28 unit=A
